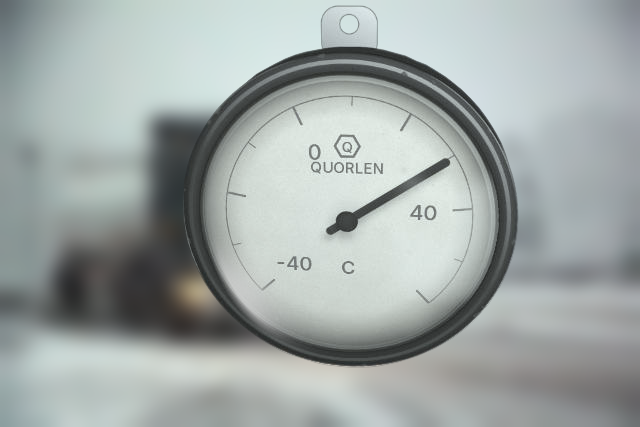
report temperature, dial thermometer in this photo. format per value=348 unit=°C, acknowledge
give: value=30 unit=°C
